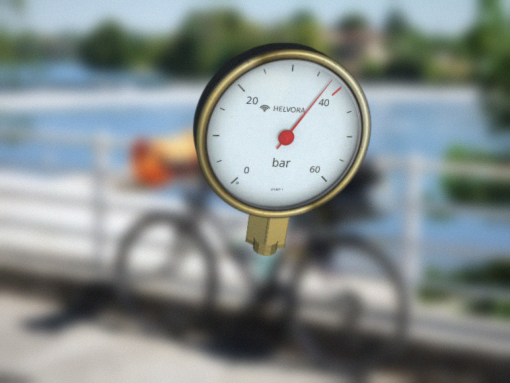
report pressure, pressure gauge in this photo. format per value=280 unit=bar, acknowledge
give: value=37.5 unit=bar
